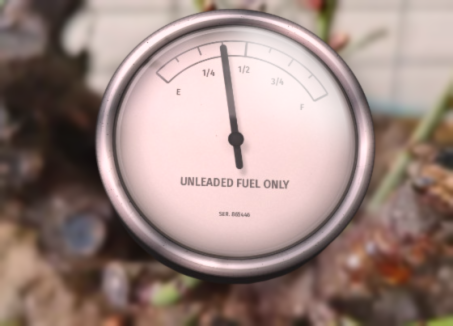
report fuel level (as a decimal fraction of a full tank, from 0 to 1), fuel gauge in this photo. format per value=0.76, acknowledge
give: value=0.375
